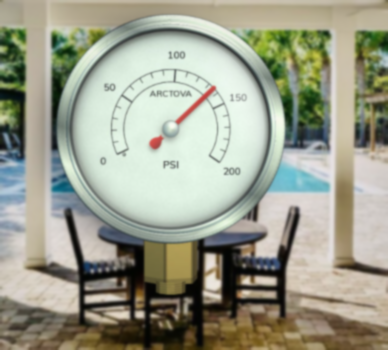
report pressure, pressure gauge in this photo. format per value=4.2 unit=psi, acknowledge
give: value=135 unit=psi
